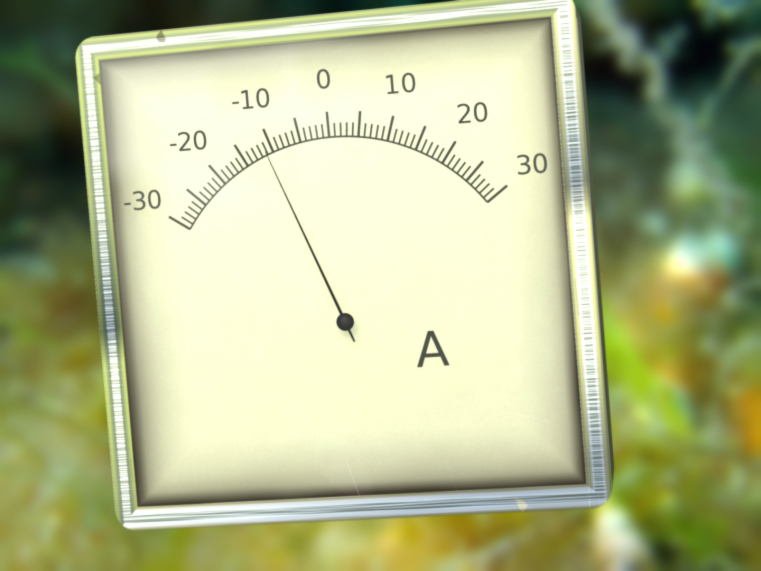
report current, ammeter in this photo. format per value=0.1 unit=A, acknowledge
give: value=-11 unit=A
